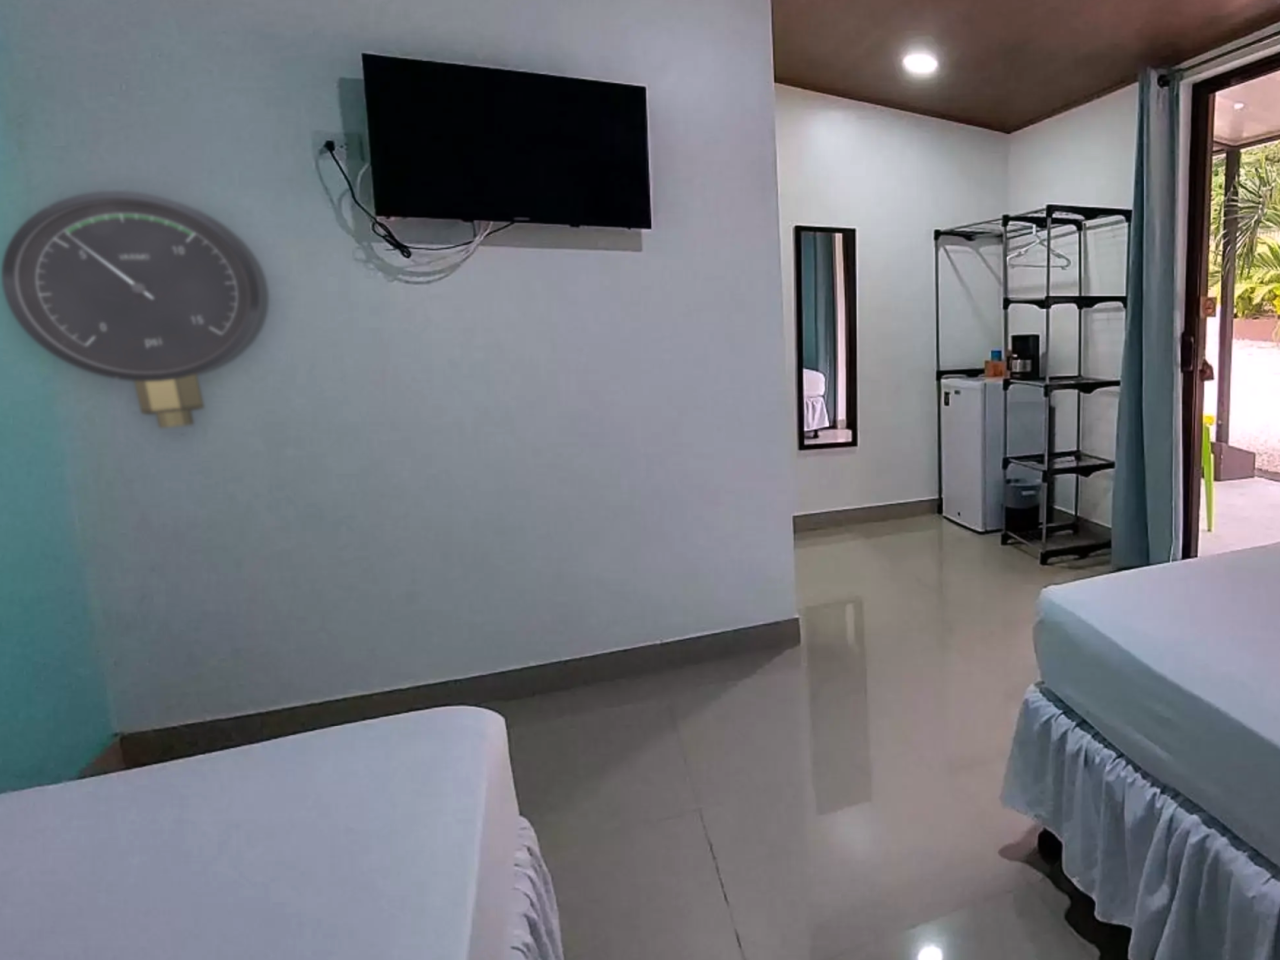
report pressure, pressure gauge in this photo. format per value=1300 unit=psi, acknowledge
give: value=5.5 unit=psi
